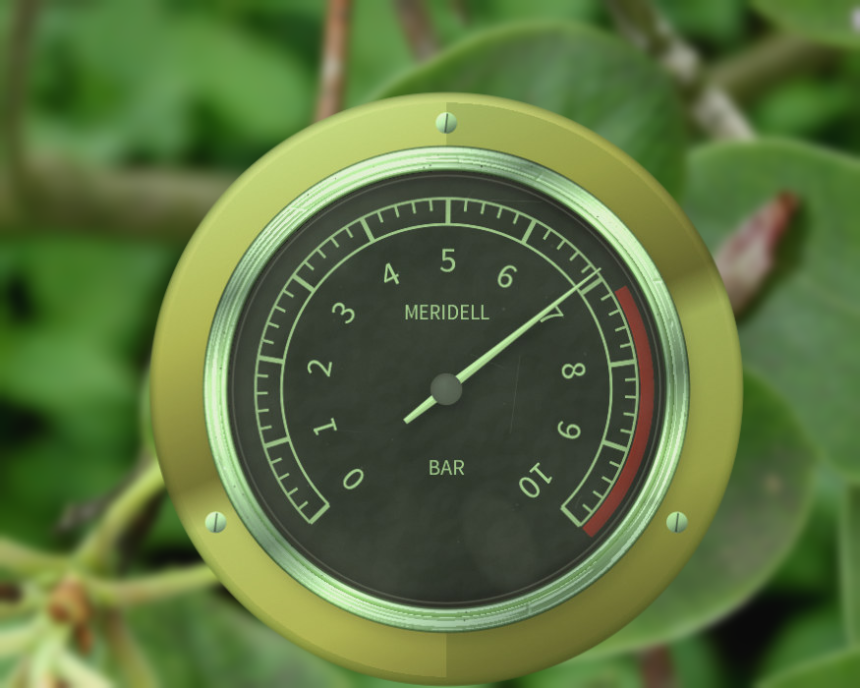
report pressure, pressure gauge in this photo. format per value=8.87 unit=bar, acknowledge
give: value=6.9 unit=bar
